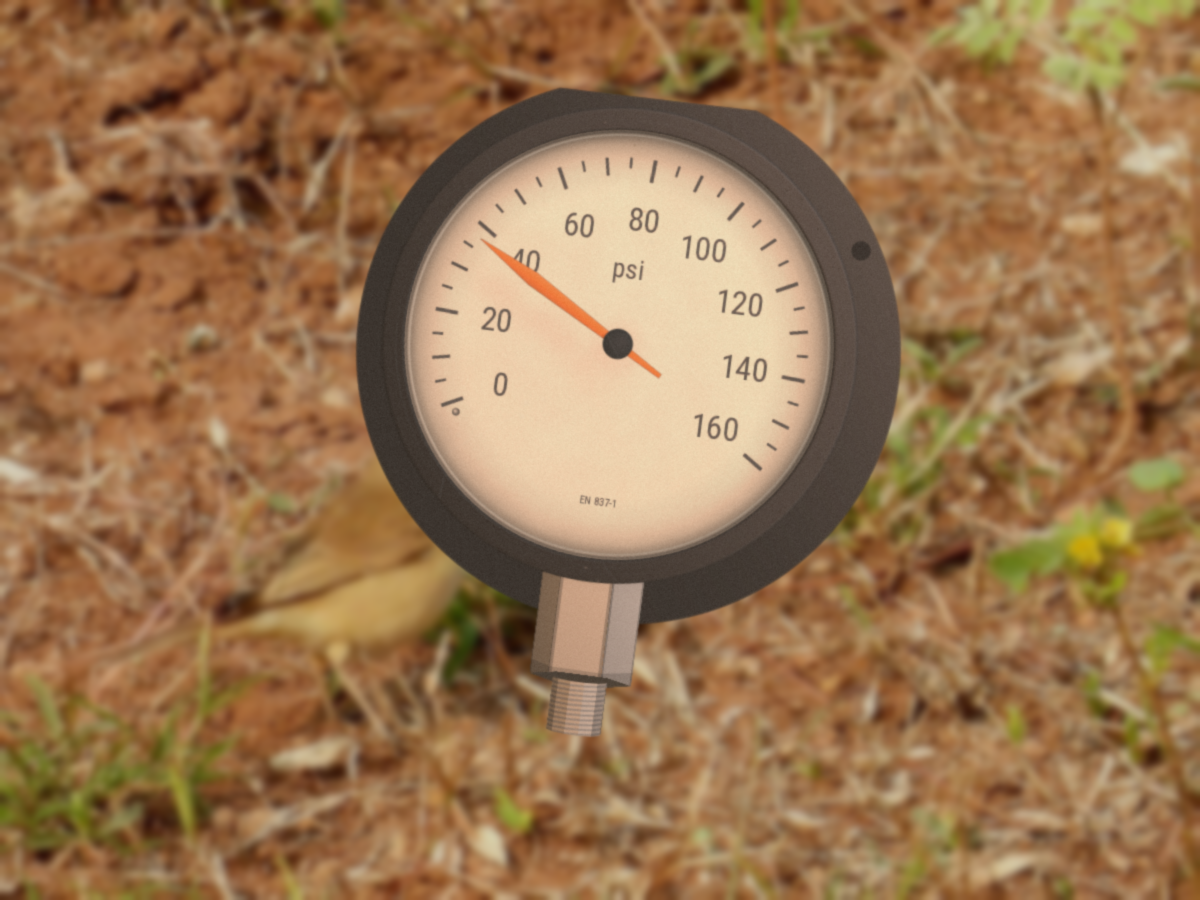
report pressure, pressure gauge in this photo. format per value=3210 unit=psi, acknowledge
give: value=37.5 unit=psi
